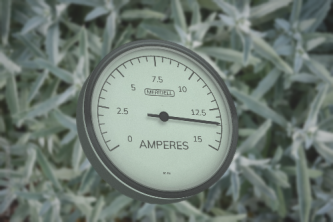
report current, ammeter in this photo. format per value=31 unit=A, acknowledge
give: value=13.5 unit=A
